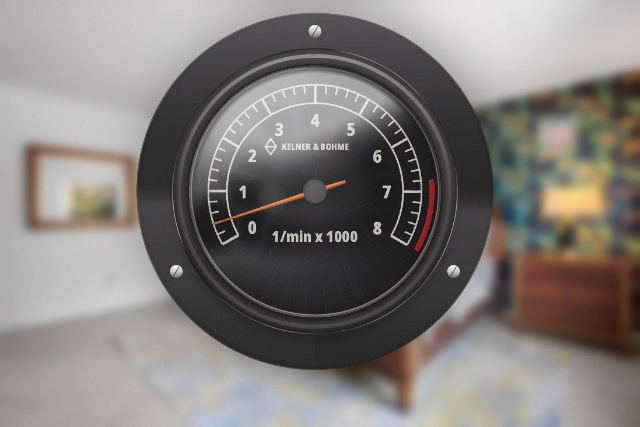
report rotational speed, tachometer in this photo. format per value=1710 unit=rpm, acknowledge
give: value=400 unit=rpm
